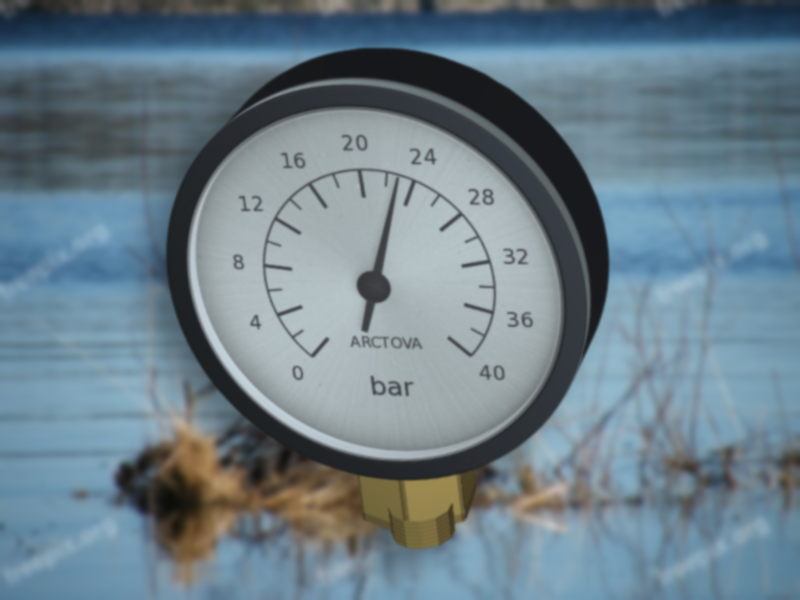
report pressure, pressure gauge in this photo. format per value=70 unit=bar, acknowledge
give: value=23 unit=bar
